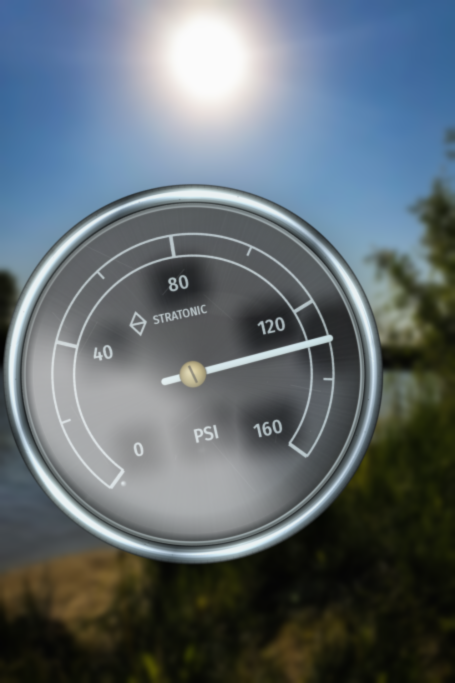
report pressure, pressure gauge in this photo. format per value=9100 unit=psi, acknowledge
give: value=130 unit=psi
